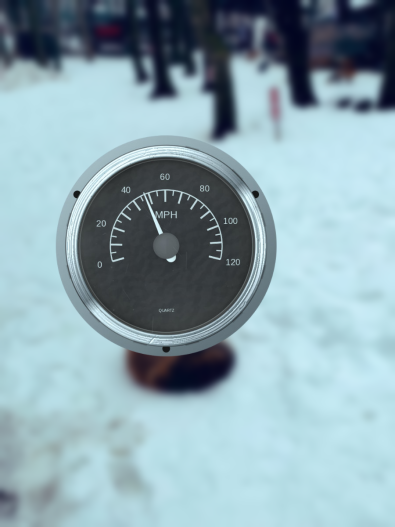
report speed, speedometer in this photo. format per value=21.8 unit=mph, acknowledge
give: value=47.5 unit=mph
